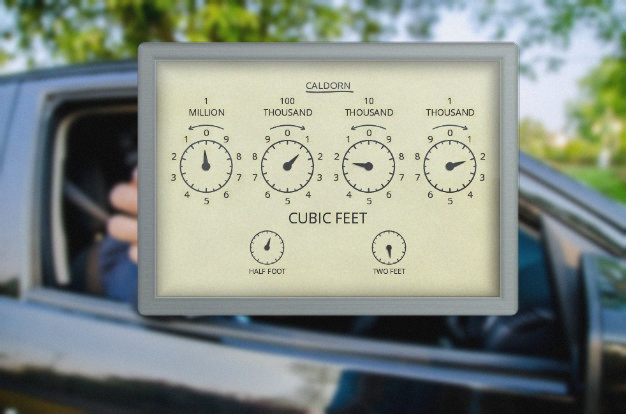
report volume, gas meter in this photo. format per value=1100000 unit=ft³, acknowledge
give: value=12200 unit=ft³
